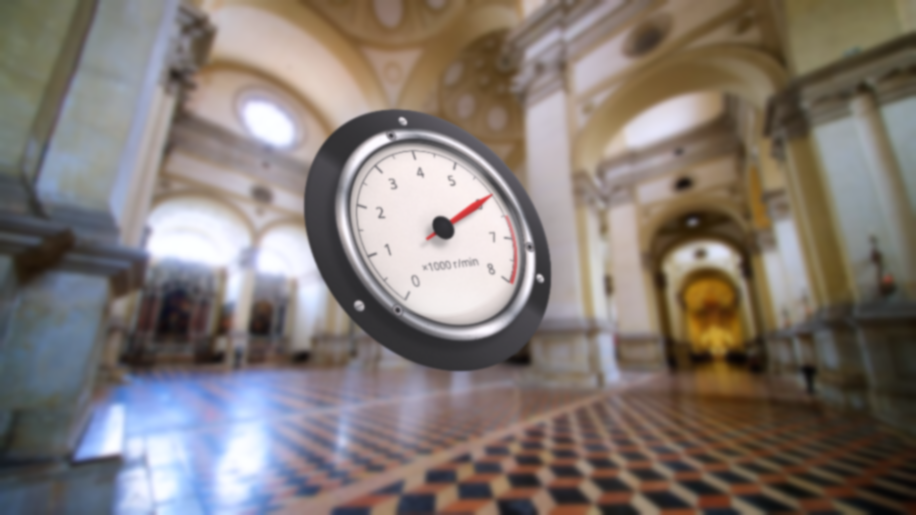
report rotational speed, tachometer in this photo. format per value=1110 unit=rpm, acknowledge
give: value=6000 unit=rpm
